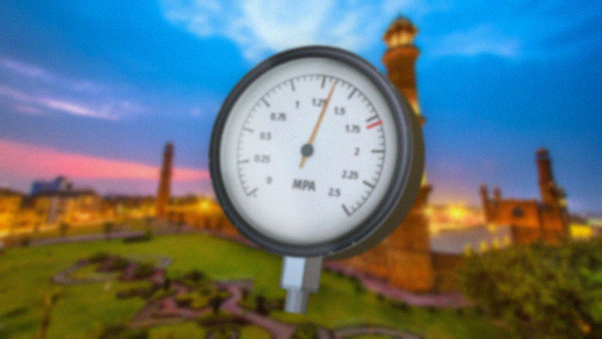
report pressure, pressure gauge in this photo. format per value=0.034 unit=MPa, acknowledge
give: value=1.35 unit=MPa
